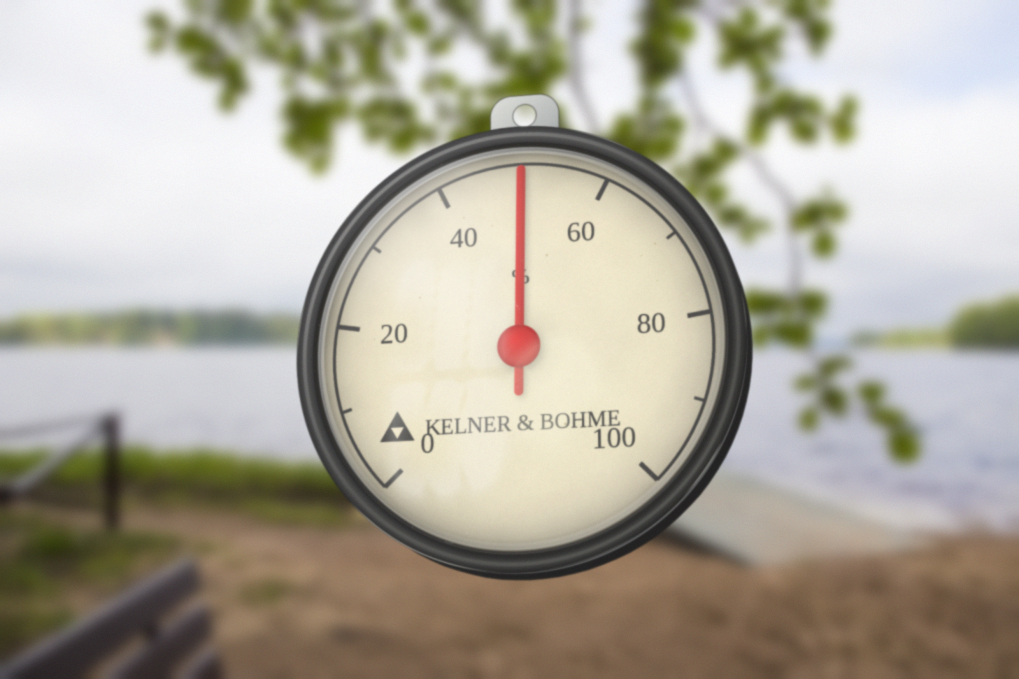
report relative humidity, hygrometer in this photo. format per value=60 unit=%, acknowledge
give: value=50 unit=%
